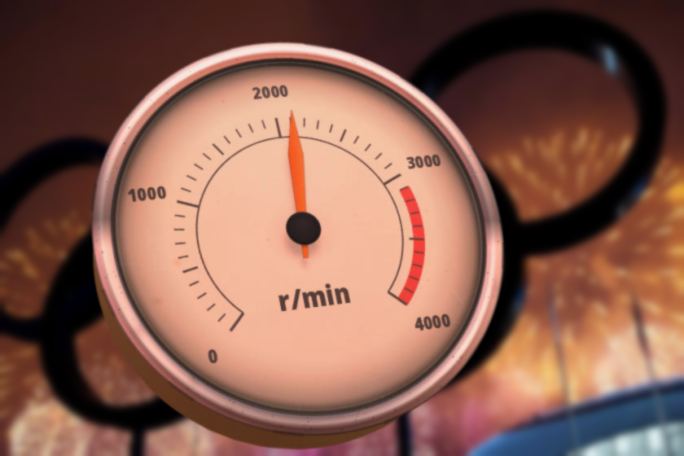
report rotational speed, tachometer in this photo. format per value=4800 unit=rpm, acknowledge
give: value=2100 unit=rpm
